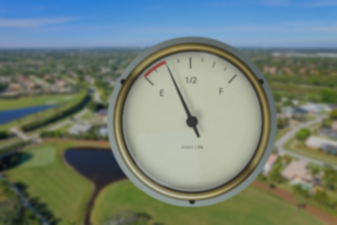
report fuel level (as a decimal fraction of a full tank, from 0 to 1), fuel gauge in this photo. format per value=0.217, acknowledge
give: value=0.25
